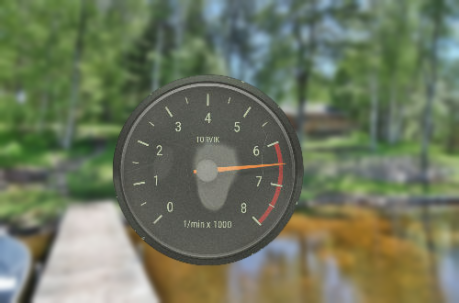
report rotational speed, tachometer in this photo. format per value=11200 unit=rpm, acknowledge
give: value=6500 unit=rpm
